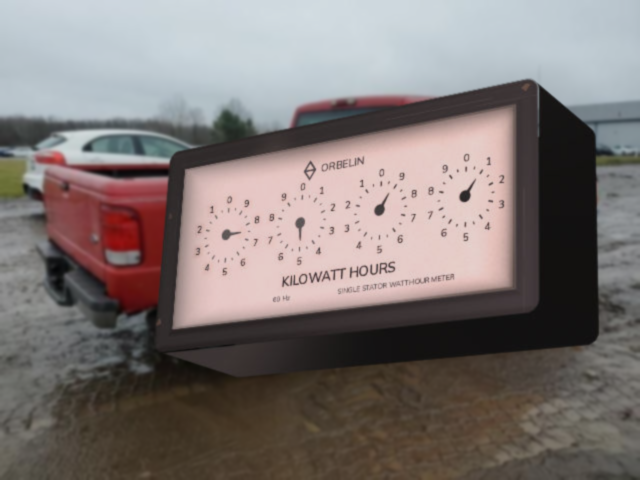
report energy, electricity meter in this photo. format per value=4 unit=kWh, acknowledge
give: value=7491 unit=kWh
